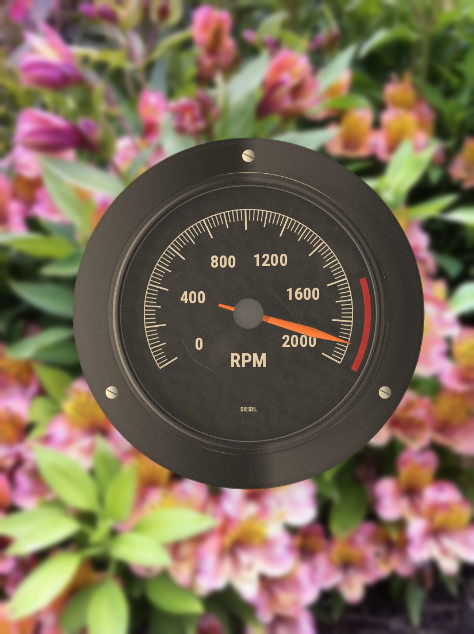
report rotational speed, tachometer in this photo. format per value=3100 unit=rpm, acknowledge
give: value=1900 unit=rpm
